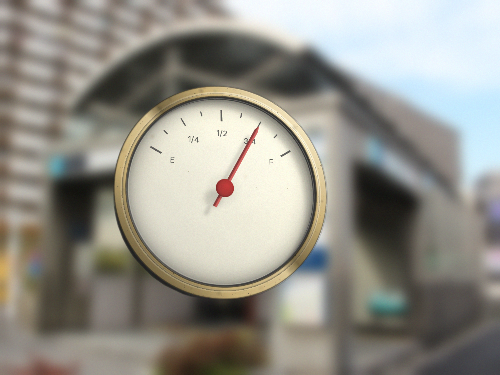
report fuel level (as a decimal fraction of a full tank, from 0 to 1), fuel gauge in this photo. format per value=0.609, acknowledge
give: value=0.75
